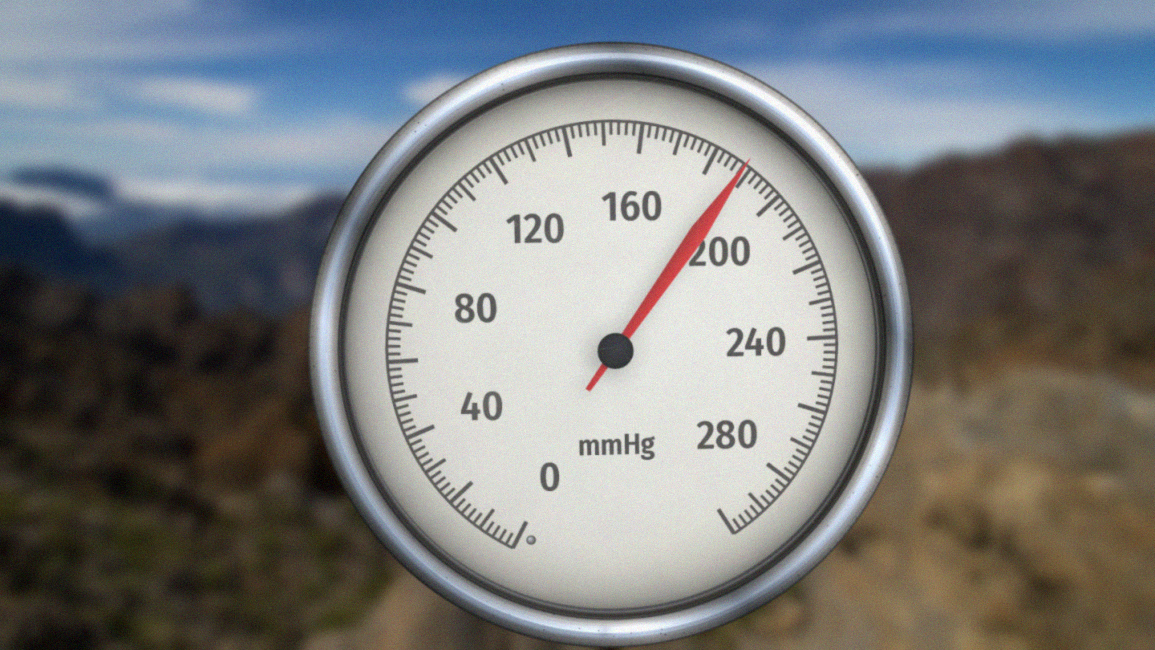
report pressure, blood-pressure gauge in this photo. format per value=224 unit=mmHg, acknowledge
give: value=188 unit=mmHg
